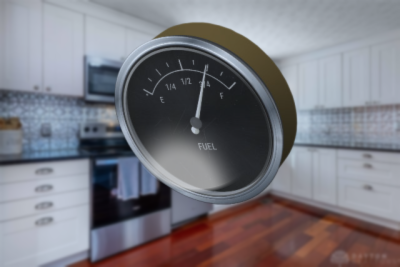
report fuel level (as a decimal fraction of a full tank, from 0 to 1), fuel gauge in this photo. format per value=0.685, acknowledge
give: value=0.75
